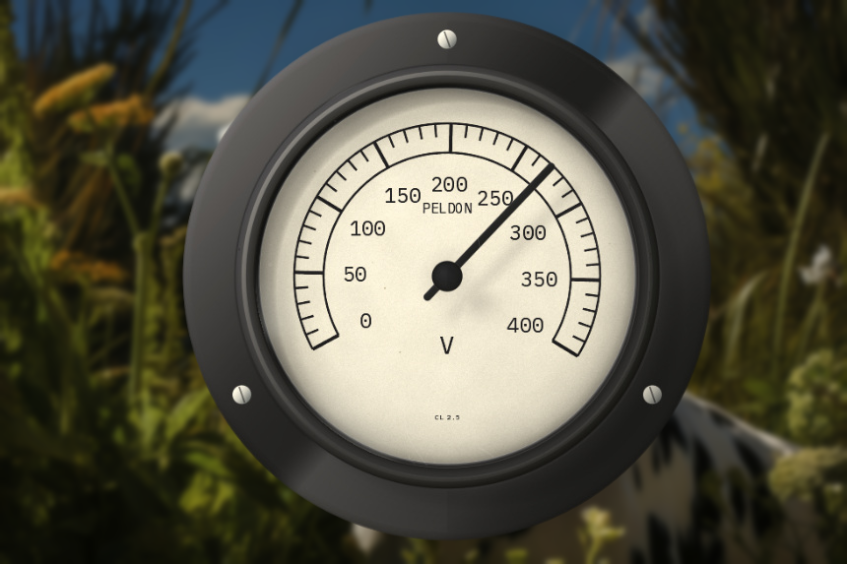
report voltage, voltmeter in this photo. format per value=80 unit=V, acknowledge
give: value=270 unit=V
